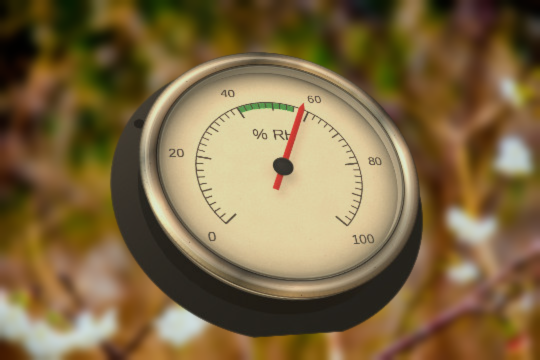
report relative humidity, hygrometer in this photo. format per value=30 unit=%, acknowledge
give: value=58 unit=%
